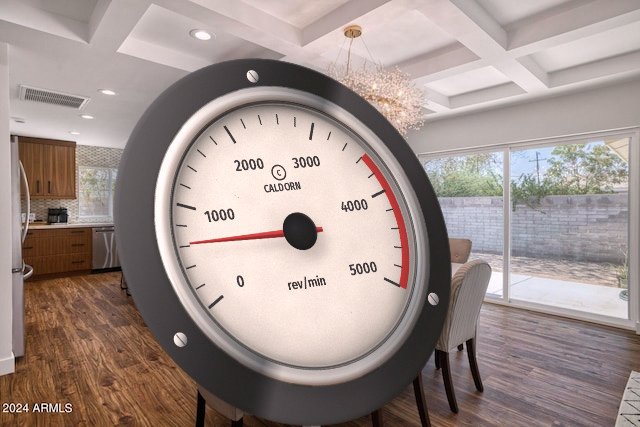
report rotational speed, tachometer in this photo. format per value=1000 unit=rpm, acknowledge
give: value=600 unit=rpm
